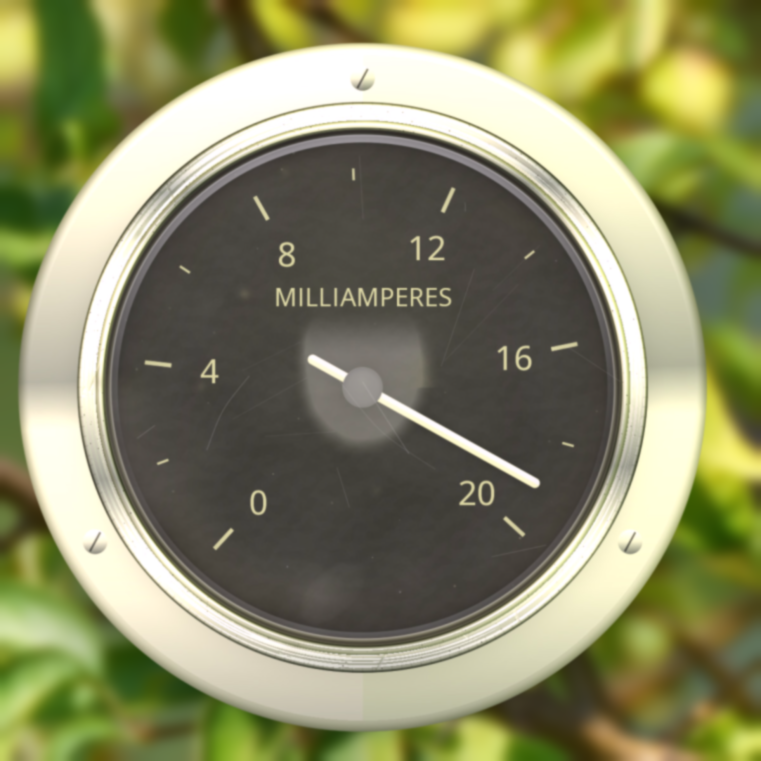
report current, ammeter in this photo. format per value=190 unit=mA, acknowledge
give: value=19 unit=mA
